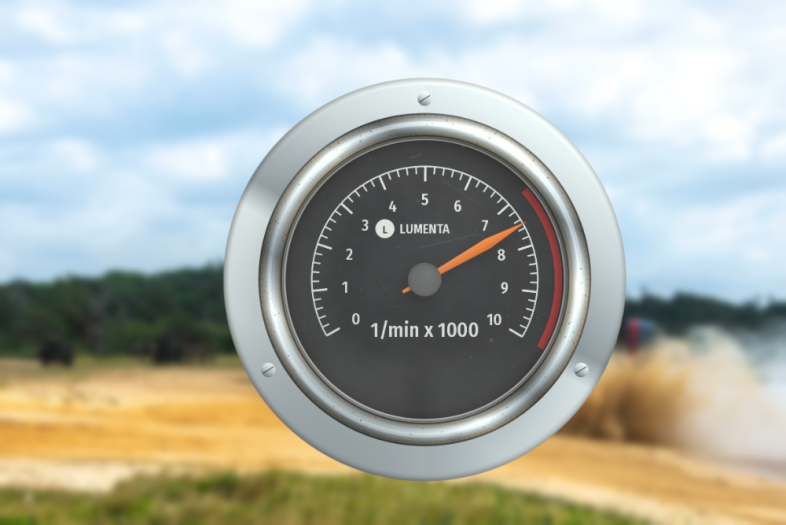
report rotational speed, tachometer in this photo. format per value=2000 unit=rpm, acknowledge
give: value=7500 unit=rpm
